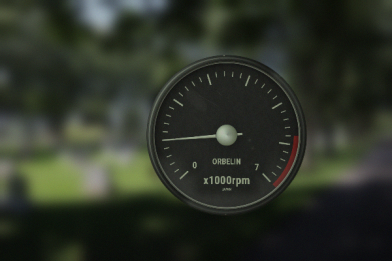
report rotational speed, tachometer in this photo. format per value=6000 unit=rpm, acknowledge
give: value=1000 unit=rpm
